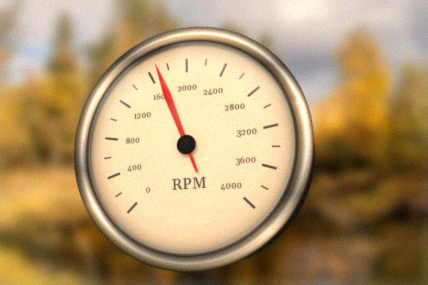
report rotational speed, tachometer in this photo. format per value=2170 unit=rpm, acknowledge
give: value=1700 unit=rpm
